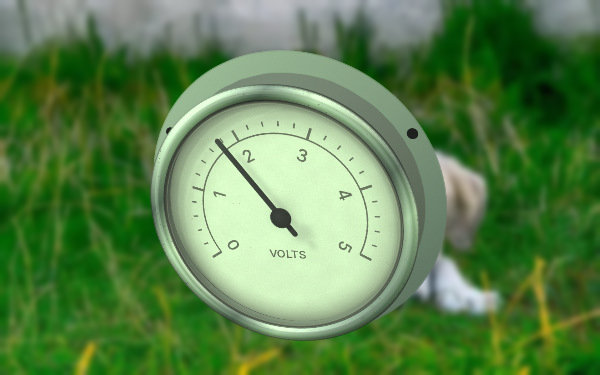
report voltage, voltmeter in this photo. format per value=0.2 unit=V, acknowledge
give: value=1.8 unit=V
